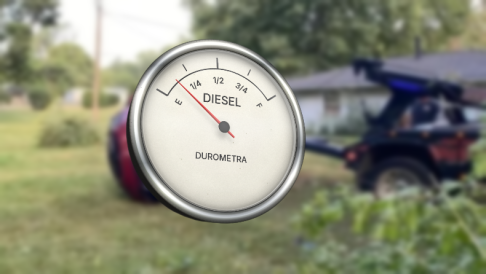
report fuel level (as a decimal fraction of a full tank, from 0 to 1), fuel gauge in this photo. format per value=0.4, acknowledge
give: value=0.125
